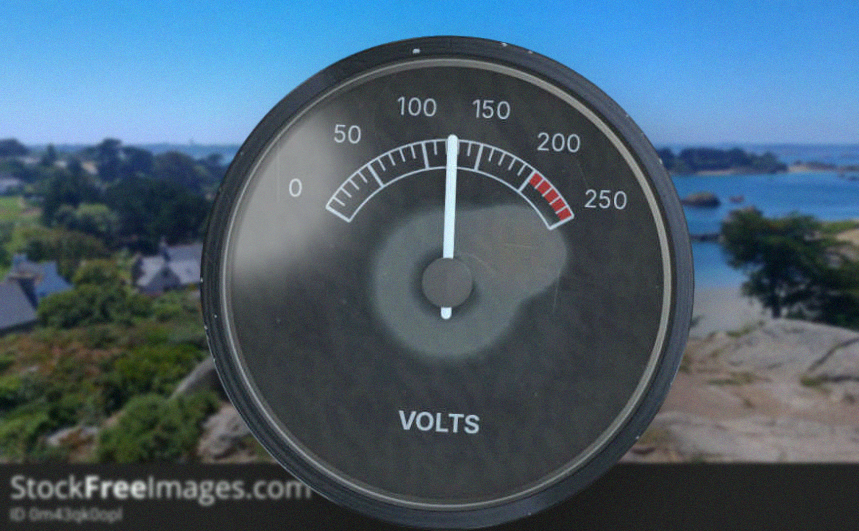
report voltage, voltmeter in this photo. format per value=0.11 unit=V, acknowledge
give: value=125 unit=V
